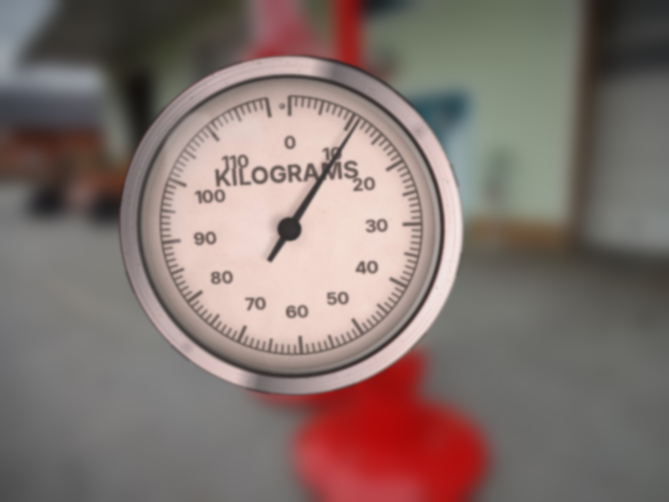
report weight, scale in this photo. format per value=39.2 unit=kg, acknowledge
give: value=11 unit=kg
